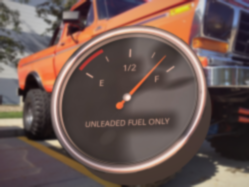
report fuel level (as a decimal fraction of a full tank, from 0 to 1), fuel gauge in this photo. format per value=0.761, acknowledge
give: value=0.875
